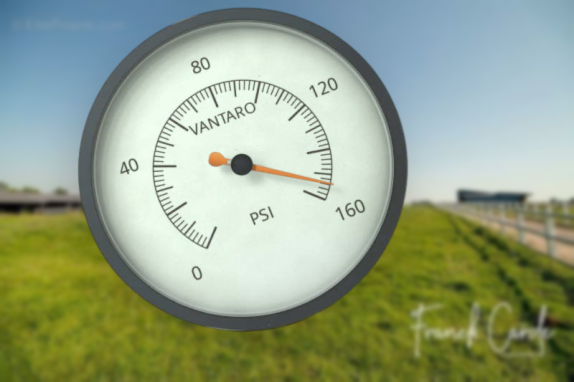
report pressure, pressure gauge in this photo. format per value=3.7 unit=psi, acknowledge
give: value=154 unit=psi
